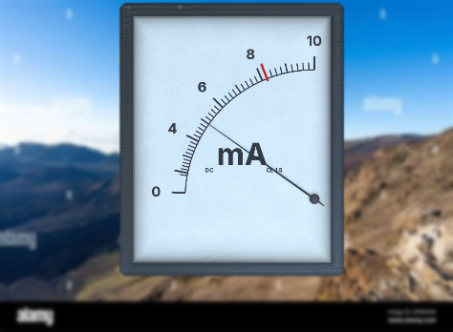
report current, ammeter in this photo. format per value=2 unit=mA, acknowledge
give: value=5 unit=mA
